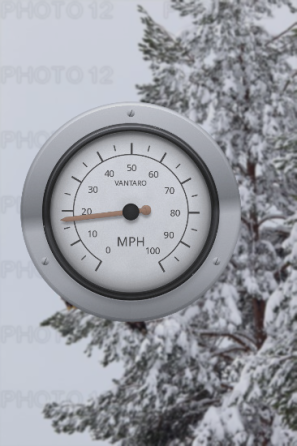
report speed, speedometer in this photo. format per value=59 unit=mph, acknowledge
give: value=17.5 unit=mph
